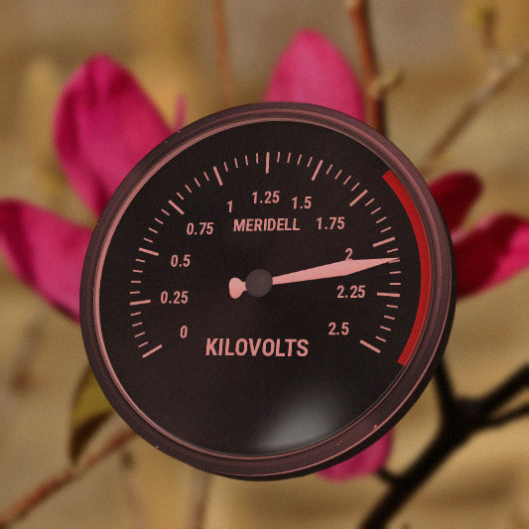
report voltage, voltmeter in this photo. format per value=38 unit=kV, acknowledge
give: value=2.1 unit=kV
